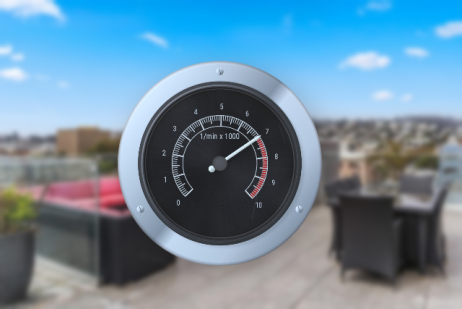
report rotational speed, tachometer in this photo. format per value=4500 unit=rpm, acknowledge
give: value=7000 unit=rpm
